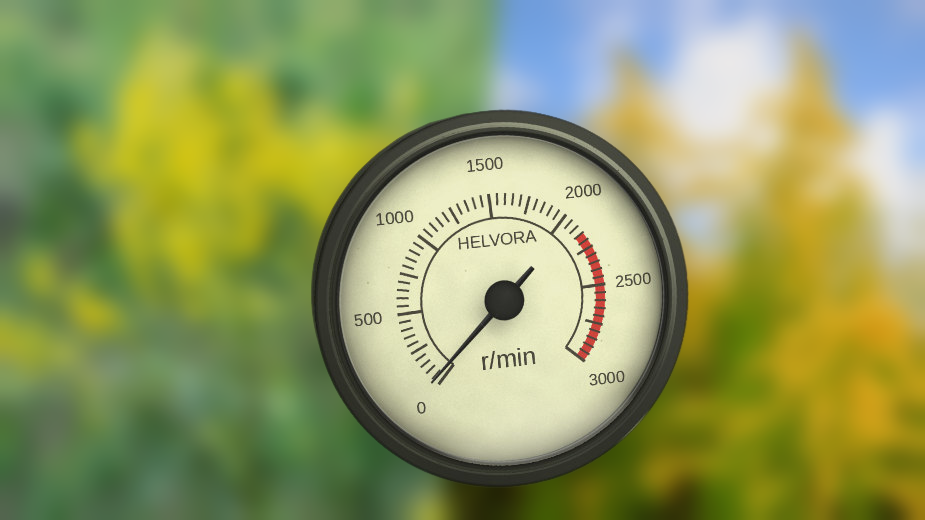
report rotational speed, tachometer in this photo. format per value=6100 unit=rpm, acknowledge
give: value=50 unit=rpm
